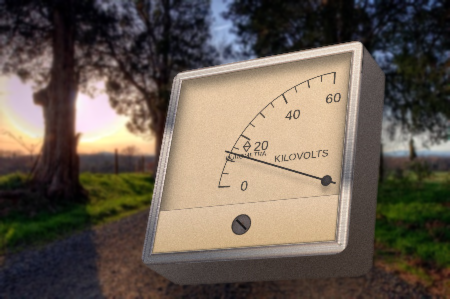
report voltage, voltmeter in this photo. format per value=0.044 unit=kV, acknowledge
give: value=12.5 unit=kV
